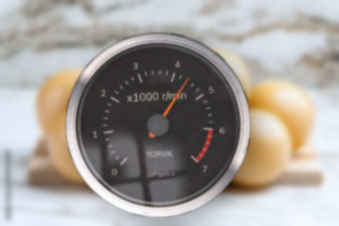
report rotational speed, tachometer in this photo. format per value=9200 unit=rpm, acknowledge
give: value=4400 unit=rpm
